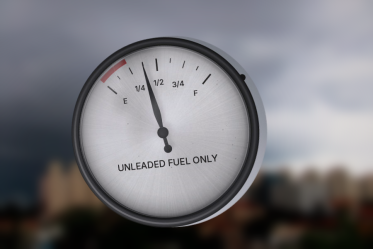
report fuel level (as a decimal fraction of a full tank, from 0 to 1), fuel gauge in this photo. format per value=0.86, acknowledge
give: value=0.375
